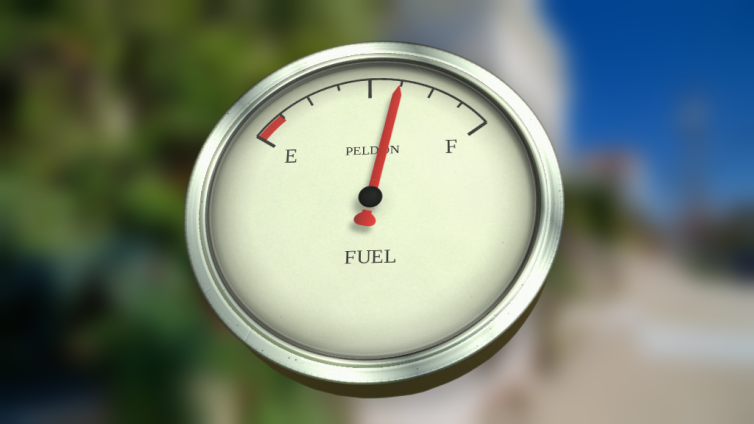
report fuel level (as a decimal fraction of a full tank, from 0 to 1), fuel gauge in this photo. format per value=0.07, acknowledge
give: value=0.625
